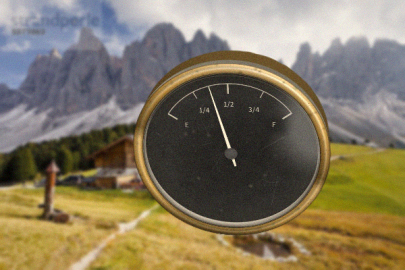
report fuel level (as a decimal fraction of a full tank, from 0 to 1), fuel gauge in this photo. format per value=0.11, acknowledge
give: value=0.375
